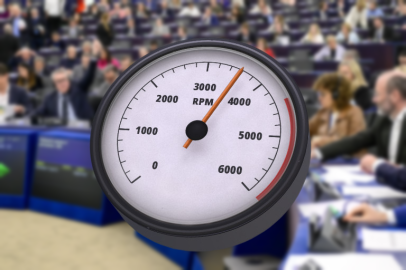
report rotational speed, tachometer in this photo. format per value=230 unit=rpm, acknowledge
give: value=3600 unit=rpm
